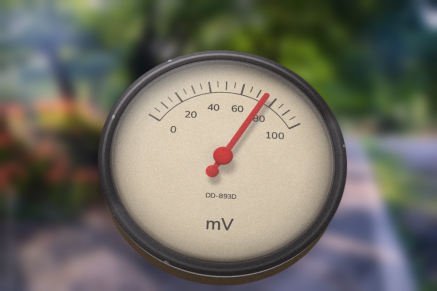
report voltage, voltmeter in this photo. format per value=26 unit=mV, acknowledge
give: value=75 unit=mV
